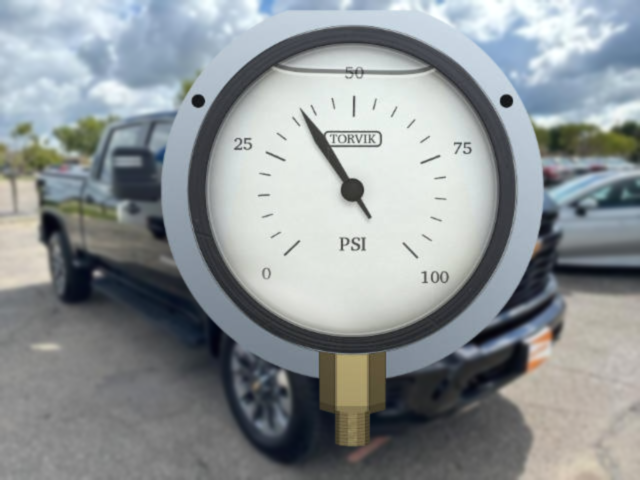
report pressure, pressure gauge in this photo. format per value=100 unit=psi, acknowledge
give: value=37.5 unit=psi
